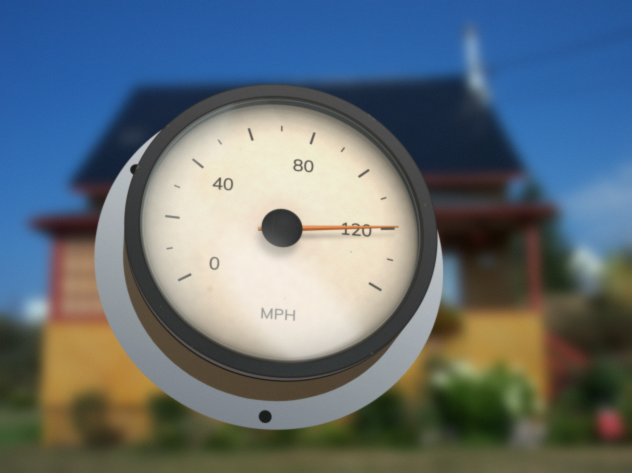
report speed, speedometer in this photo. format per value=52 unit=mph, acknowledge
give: value=120 unit=mph
